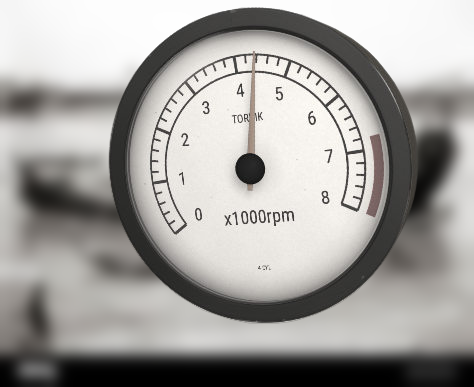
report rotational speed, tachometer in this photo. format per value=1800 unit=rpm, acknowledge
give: value=4400 unit=rpm
